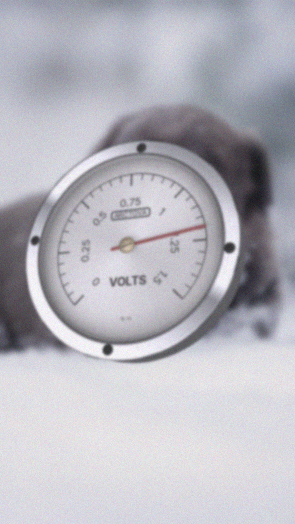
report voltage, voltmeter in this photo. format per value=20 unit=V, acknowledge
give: value=1.2 unit=V
